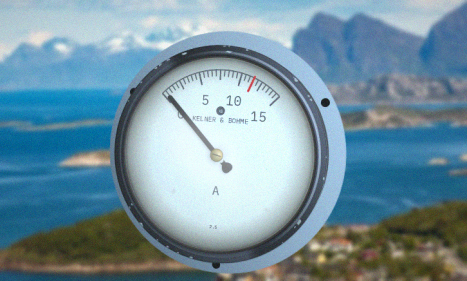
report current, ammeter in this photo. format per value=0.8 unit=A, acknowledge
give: value=0.5 unit=A
